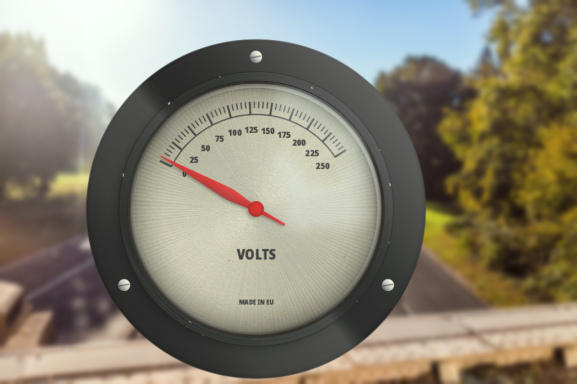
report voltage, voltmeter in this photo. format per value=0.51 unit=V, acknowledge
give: value=5 unit=V
